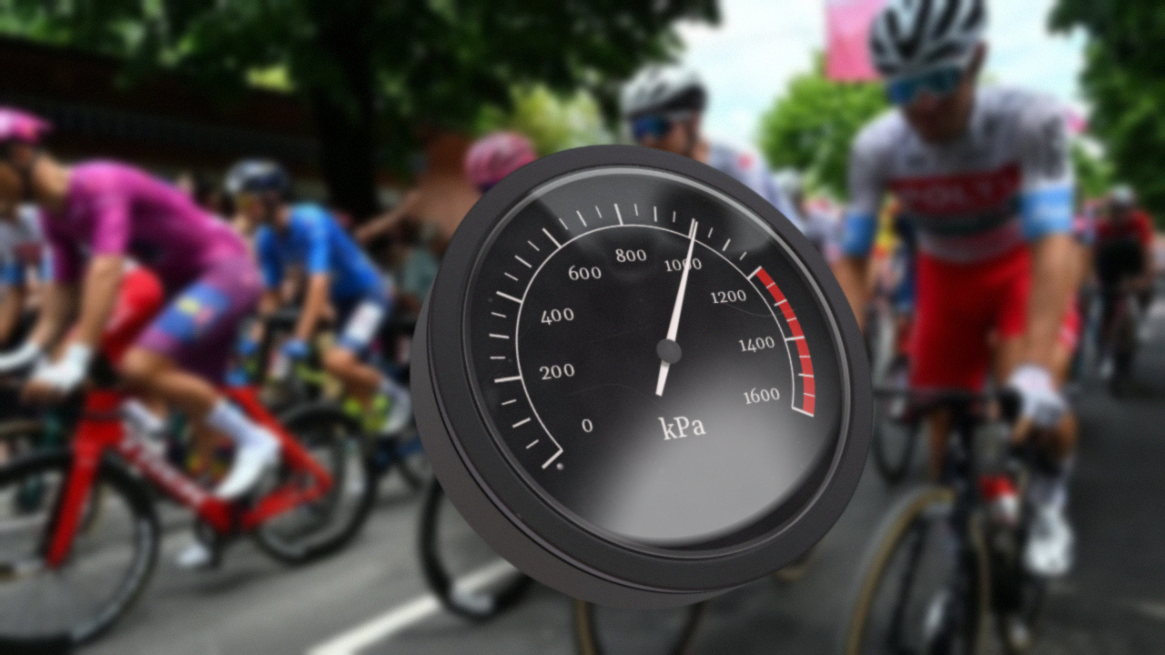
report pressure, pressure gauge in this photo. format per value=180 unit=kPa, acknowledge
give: value=1000 unit=kPa
